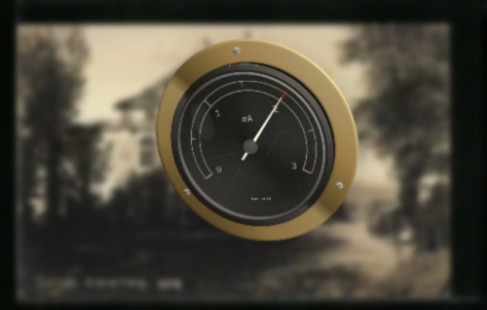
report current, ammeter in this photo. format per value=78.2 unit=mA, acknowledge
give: value=2 unit=mA
